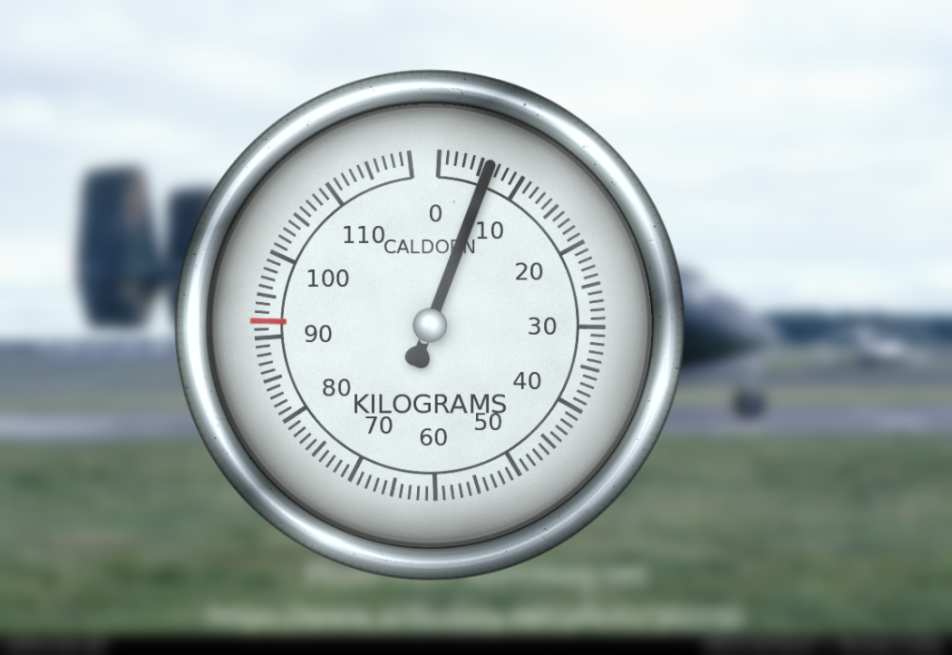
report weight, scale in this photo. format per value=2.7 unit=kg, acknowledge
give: value=6 unit=kg
